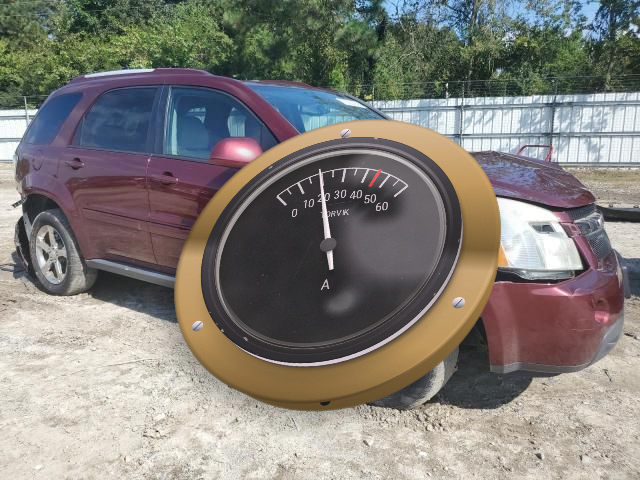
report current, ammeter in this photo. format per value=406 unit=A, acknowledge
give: value=20 unit=A
